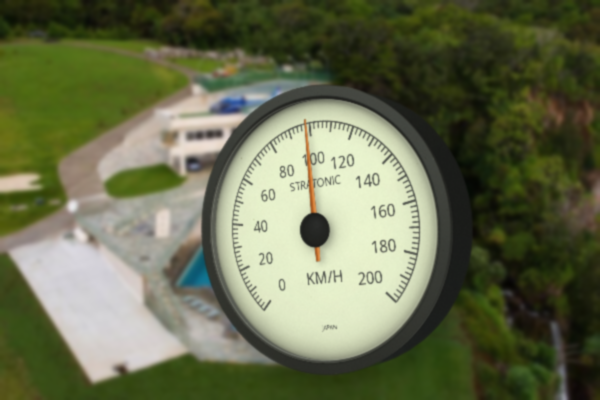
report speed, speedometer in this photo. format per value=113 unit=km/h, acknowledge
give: value=100 unit=km/h
